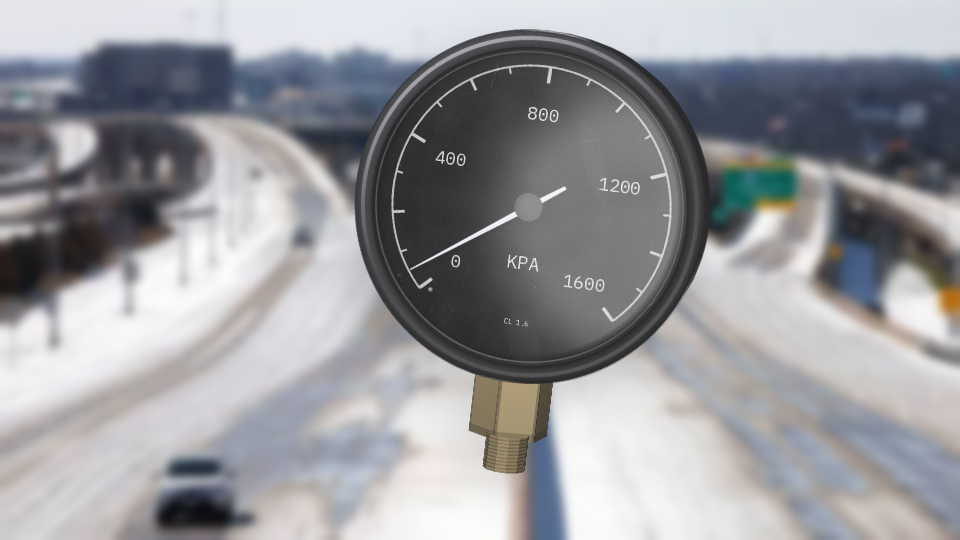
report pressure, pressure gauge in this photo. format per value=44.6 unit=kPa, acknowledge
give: value=50 unit=kPa
